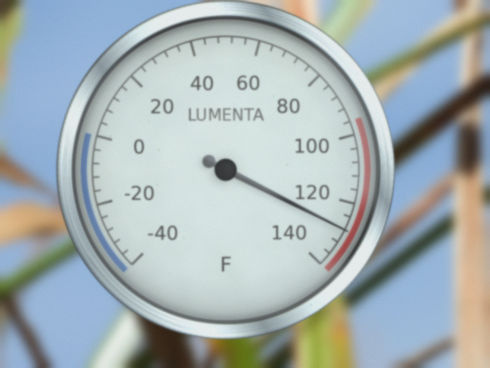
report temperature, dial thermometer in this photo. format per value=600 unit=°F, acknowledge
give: value=128 unit=°F
